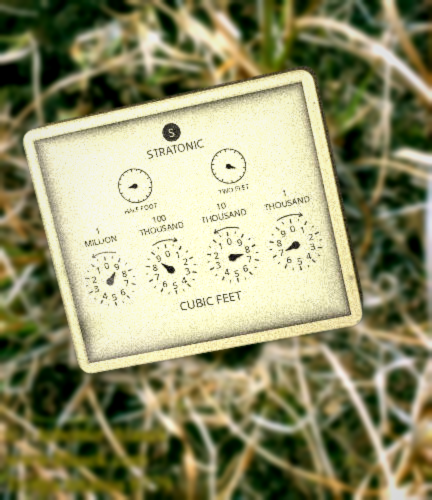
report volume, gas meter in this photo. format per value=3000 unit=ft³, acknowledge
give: value=887700 unit=ft³
